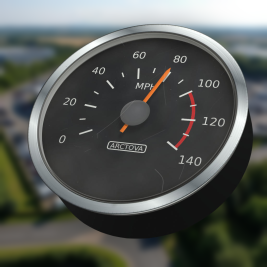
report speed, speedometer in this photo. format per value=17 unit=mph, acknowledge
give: value=80 unit=mph
